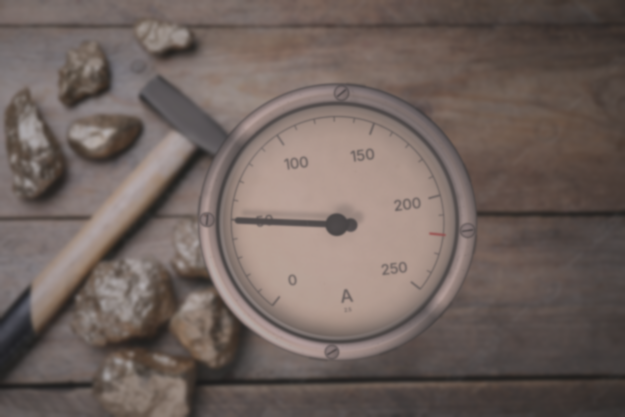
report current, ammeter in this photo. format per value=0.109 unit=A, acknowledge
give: value=50 unit=A
